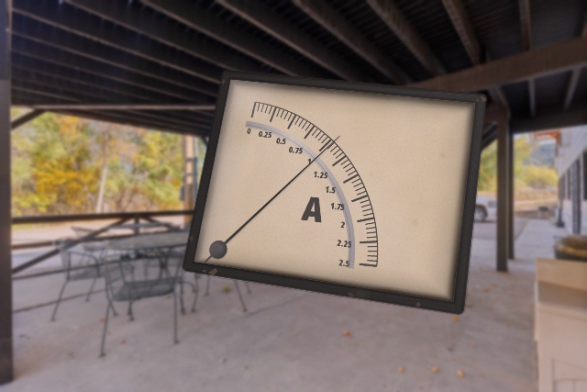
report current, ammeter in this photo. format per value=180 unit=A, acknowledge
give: value=1.05 unit=A
